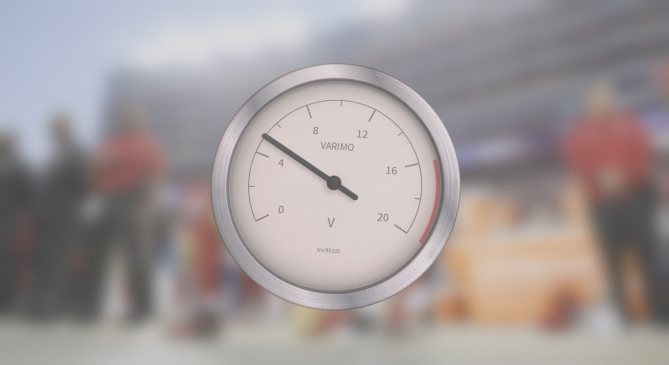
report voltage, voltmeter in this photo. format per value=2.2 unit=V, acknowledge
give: value=5 unit=V
